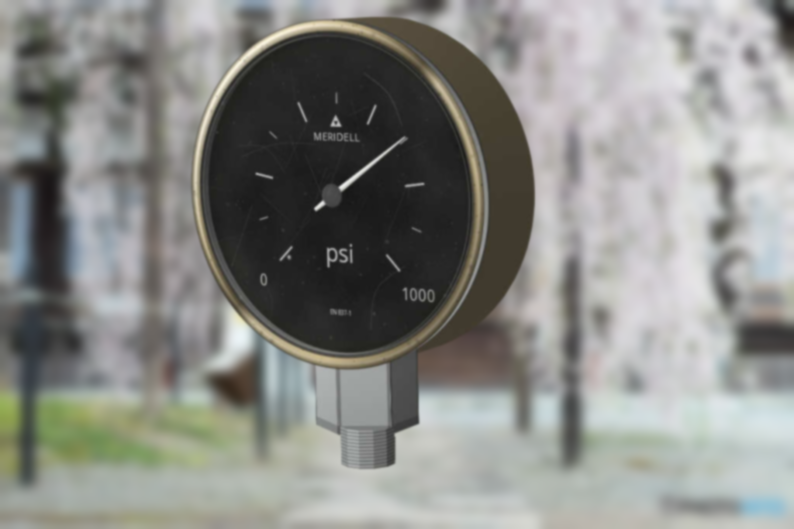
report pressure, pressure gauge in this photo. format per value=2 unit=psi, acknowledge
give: value=700 unit=psi
